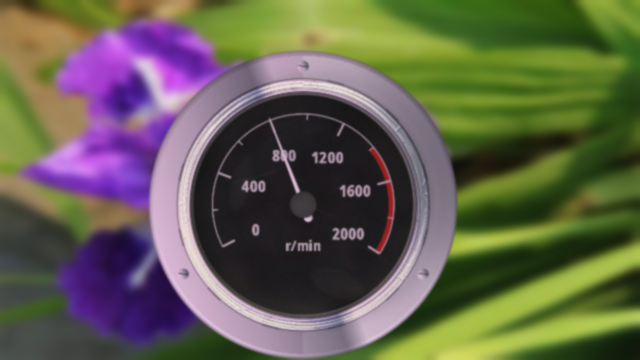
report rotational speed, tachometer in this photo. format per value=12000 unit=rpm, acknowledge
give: value=800 unit=rpm
